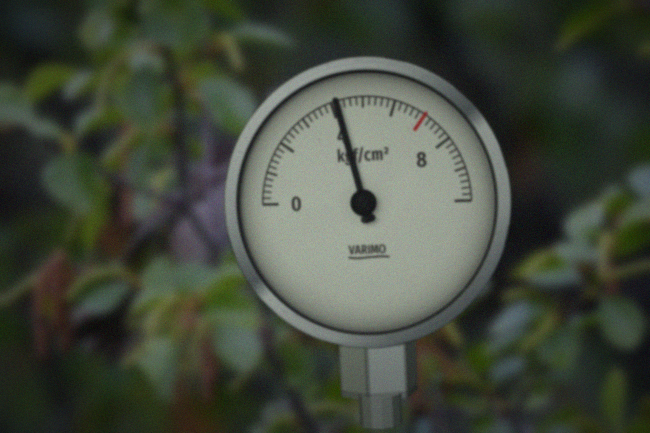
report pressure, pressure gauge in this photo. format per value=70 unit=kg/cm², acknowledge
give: value=4.2 unit=kg/cm²
